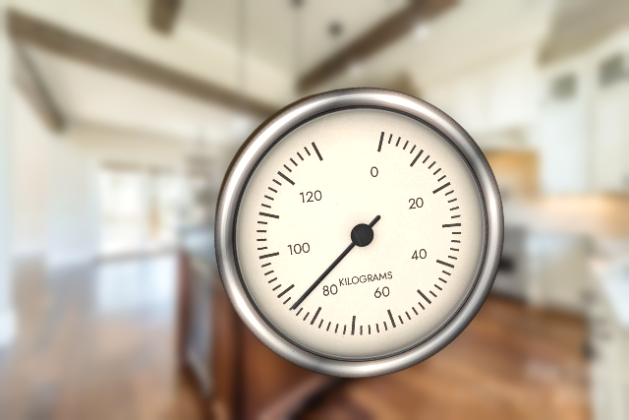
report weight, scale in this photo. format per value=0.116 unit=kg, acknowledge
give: value=86 unit=kg
